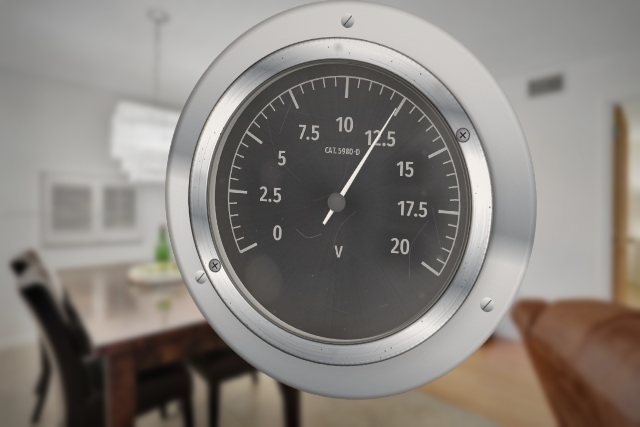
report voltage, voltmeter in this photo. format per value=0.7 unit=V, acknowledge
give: value=12.5 unit=V
